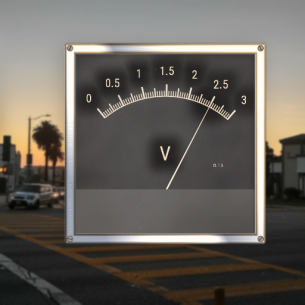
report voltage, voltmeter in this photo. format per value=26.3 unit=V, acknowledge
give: value=2.5 unit=V
